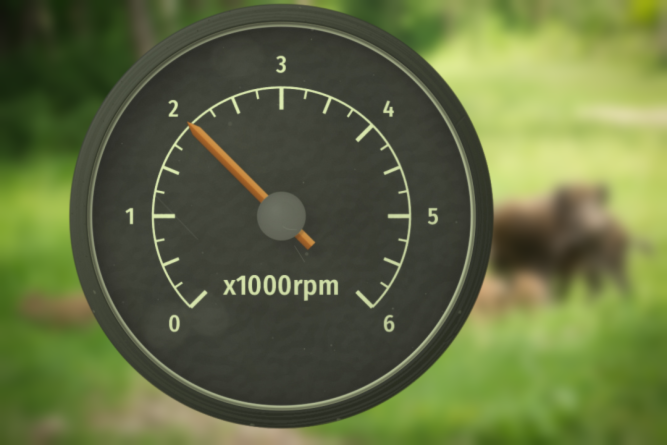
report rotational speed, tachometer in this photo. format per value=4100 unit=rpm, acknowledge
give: value=2000 unit=rpm
